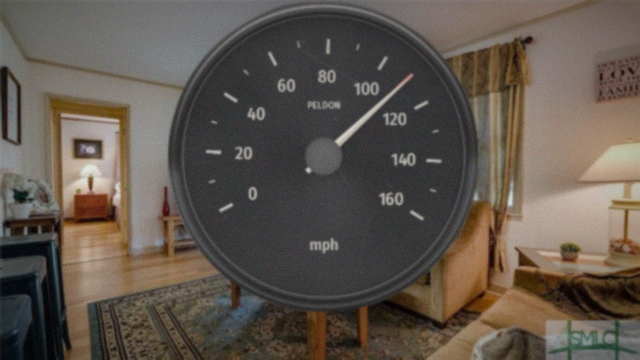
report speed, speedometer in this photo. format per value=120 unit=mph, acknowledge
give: value=110 unit=mph
